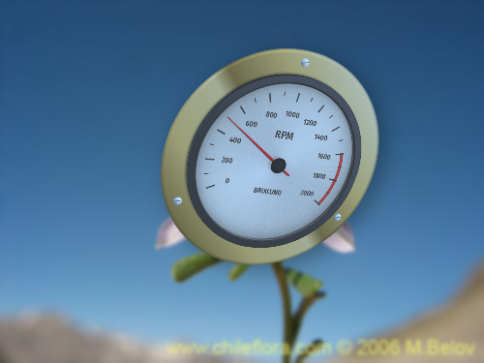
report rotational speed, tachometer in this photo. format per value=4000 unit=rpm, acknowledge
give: value=500 unit=rpm
